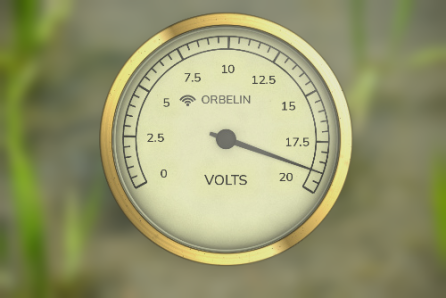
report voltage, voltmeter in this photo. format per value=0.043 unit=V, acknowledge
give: value=19 unit=V
